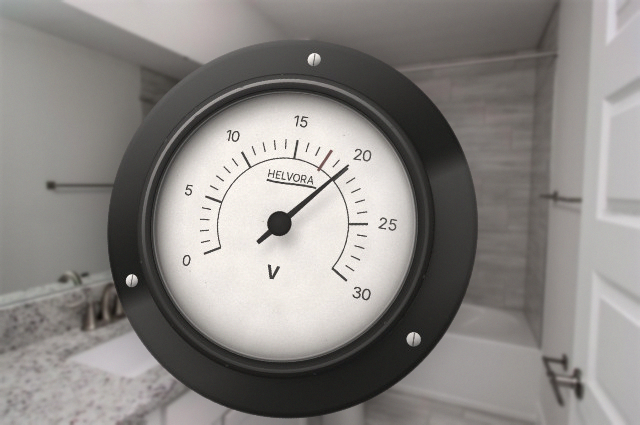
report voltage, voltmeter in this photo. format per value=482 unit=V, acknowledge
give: value=20 unit=V
